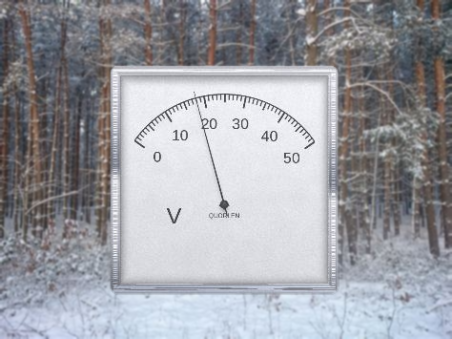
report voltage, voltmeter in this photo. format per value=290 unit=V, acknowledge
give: value=18 unit=V
